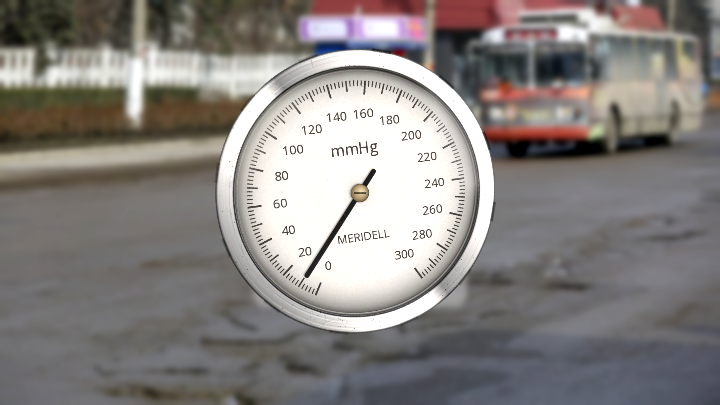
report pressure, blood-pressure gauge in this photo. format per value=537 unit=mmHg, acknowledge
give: value=10 unit=mmHg
